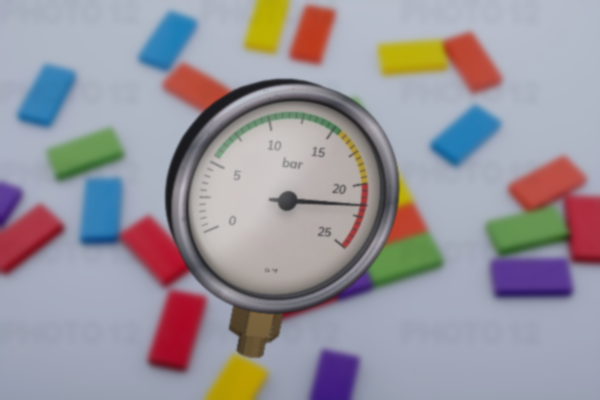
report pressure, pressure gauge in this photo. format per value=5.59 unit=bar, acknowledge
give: value=21.5 unit=bar
